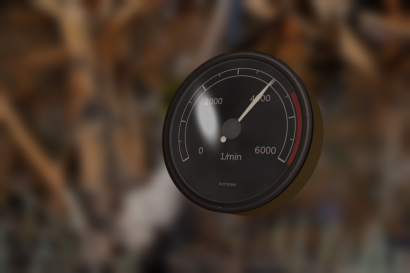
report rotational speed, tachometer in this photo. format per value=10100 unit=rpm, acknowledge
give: value=4000 unit=rpm
